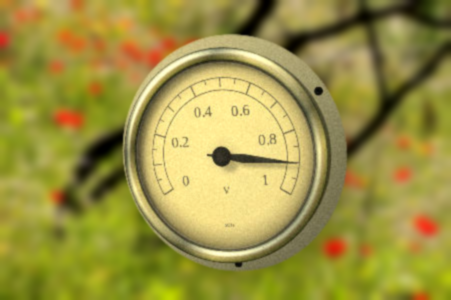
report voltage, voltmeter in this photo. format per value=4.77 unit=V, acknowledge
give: value=0.9 unit=V
